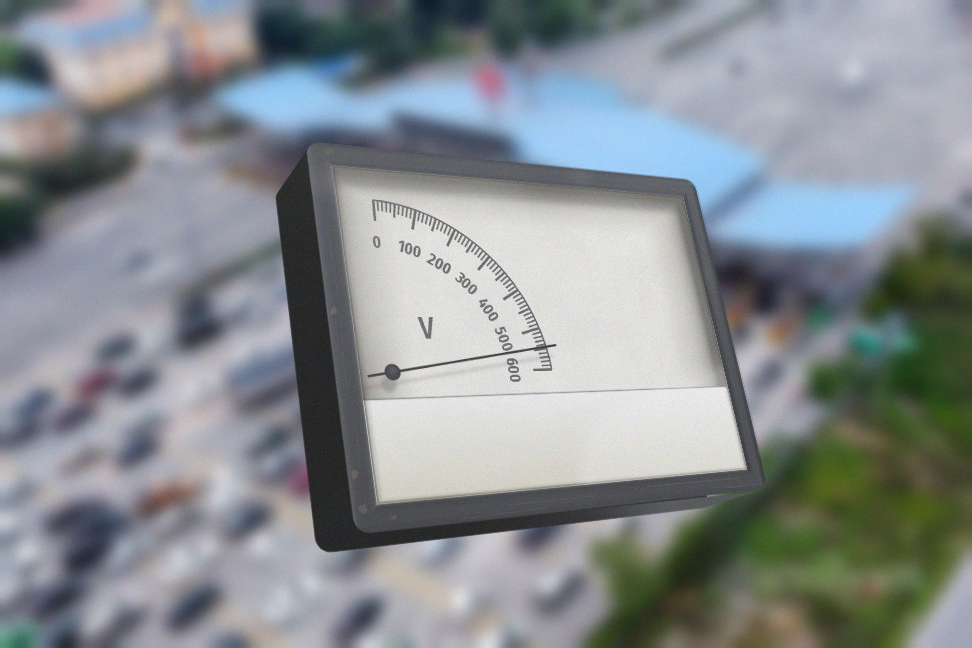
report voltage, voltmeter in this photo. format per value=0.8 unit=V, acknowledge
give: value=550 unit=V
